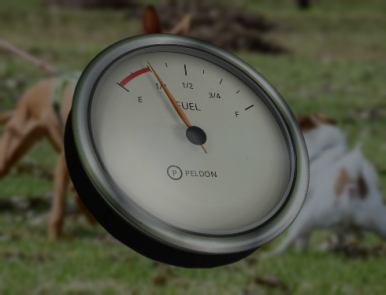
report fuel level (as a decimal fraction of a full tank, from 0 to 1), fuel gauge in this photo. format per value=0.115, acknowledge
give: value=0.25
